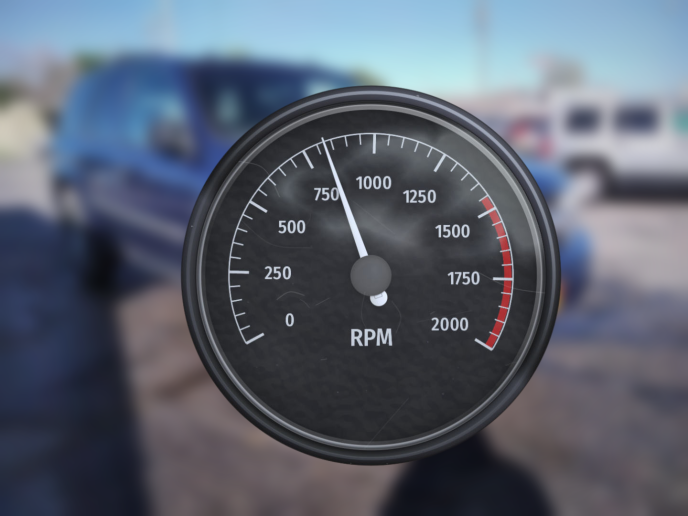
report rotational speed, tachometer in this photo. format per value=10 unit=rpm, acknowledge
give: value=825 unit=rpm
